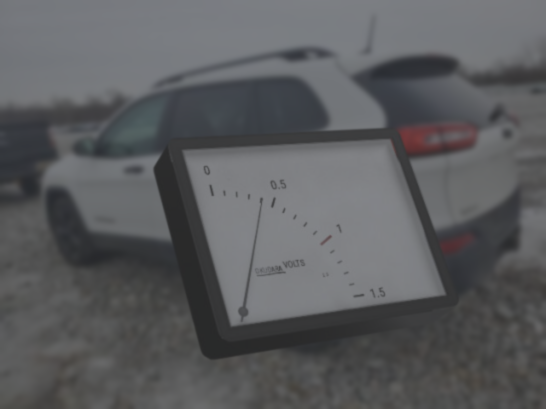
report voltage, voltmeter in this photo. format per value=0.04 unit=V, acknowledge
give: value=0.4 unit=V
